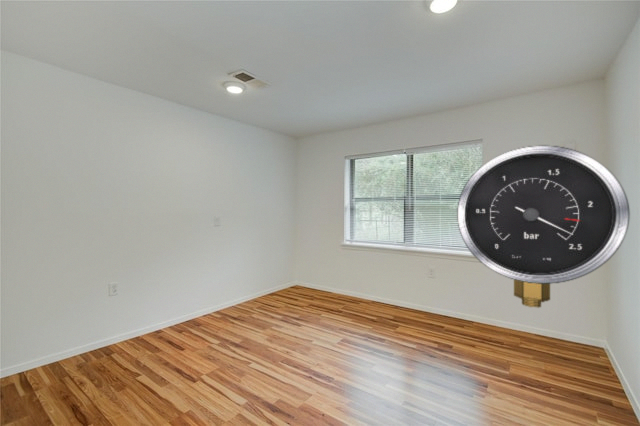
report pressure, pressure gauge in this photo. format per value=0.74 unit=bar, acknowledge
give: value=2.4 unit=bar
